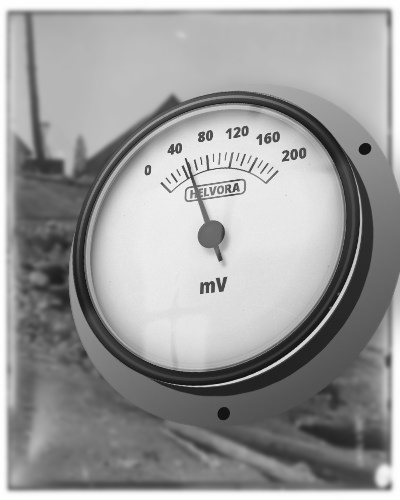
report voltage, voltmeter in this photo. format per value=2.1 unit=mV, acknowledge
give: value=50 unit=mV
